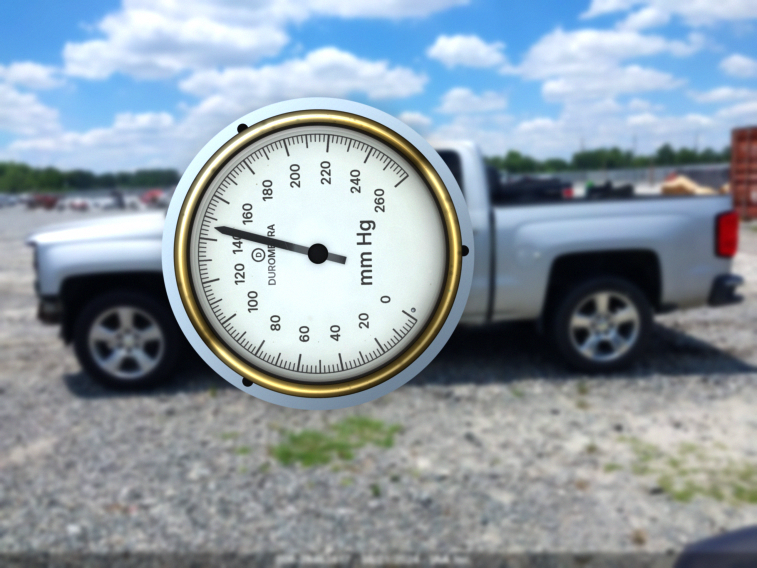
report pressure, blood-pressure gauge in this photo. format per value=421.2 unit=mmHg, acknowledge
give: value=146 unit=mmHg
